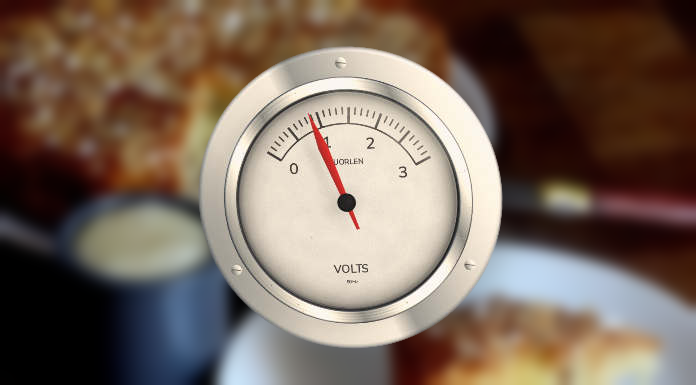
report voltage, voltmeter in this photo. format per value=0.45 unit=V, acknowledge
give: value=0.9 unit=V
